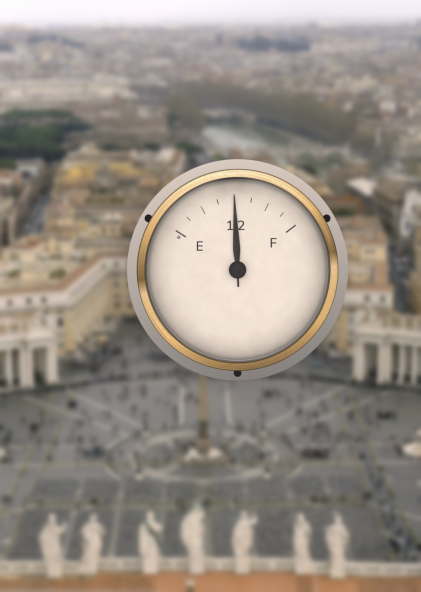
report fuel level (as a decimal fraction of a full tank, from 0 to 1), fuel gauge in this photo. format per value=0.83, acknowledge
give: value=0.5
